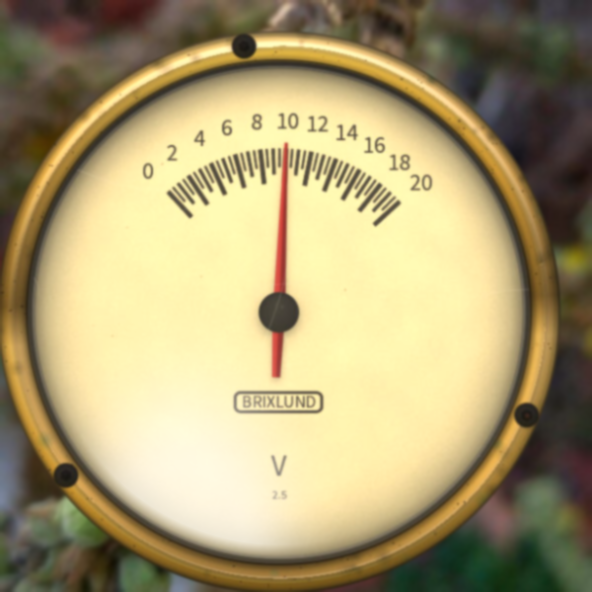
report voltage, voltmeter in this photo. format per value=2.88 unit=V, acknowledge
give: value=10 unit=V
